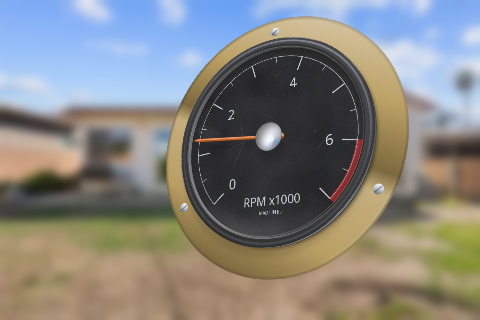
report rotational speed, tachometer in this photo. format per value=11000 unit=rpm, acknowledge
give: value=1250 unit=rpm
